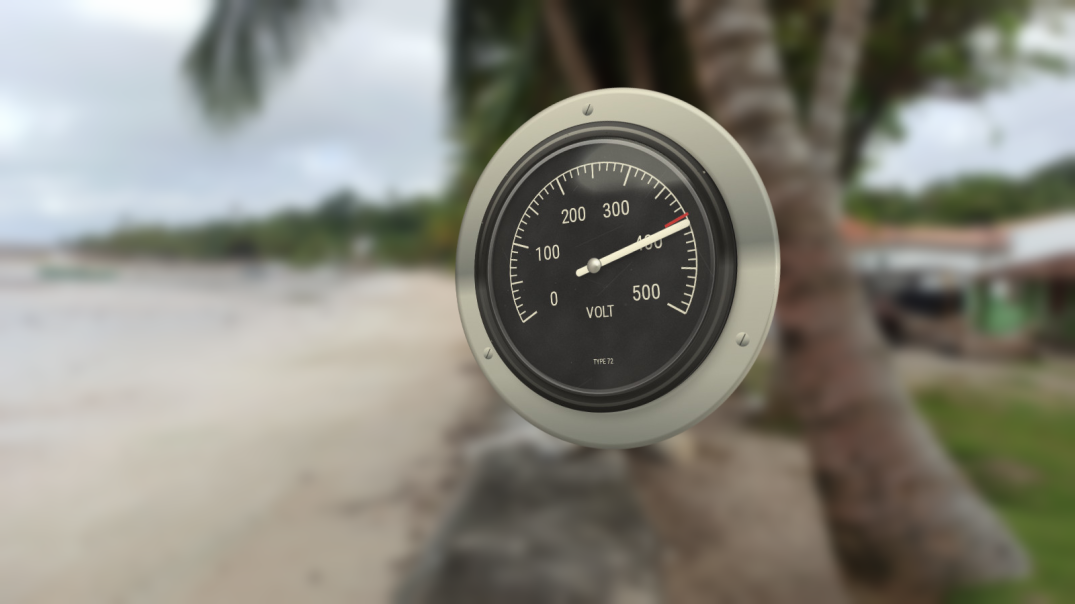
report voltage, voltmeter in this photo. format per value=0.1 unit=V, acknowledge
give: value=400 unit=V
